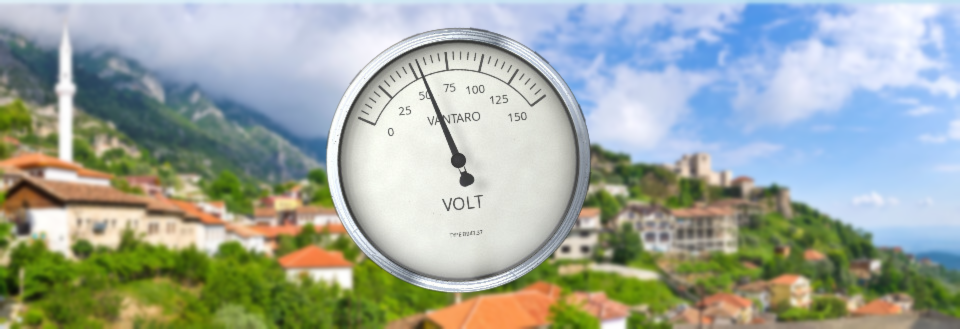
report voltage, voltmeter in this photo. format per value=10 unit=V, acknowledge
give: value=55 unit=V
